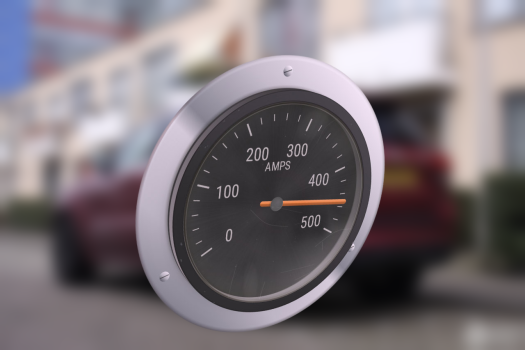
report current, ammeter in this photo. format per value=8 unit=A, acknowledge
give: value=450 unit=A
